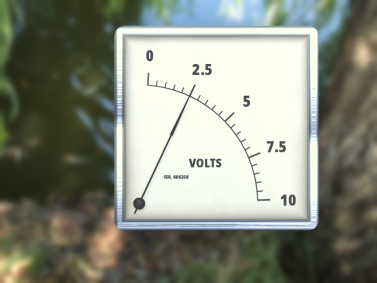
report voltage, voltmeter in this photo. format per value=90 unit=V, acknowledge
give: value=2.5 unit=V
